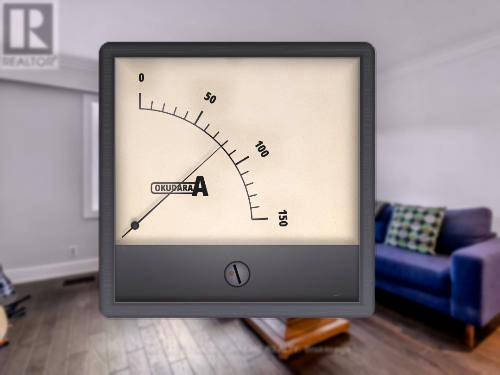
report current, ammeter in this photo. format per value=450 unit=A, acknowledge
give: value=80 unit=A
